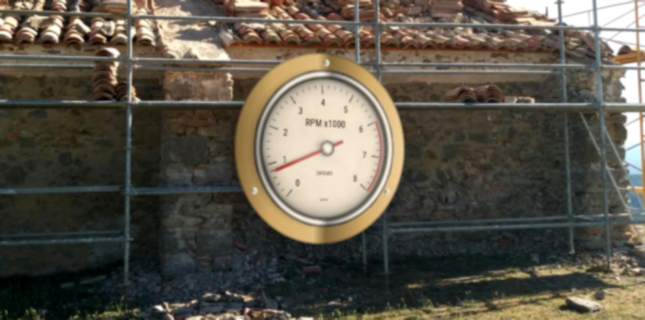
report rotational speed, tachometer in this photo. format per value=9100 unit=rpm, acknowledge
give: value=800 unit=rpm
